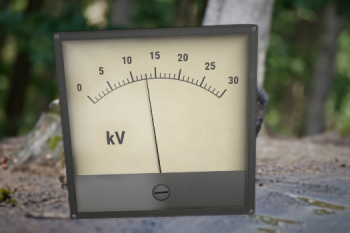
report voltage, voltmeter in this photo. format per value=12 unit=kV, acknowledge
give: value=13 unit=kV
